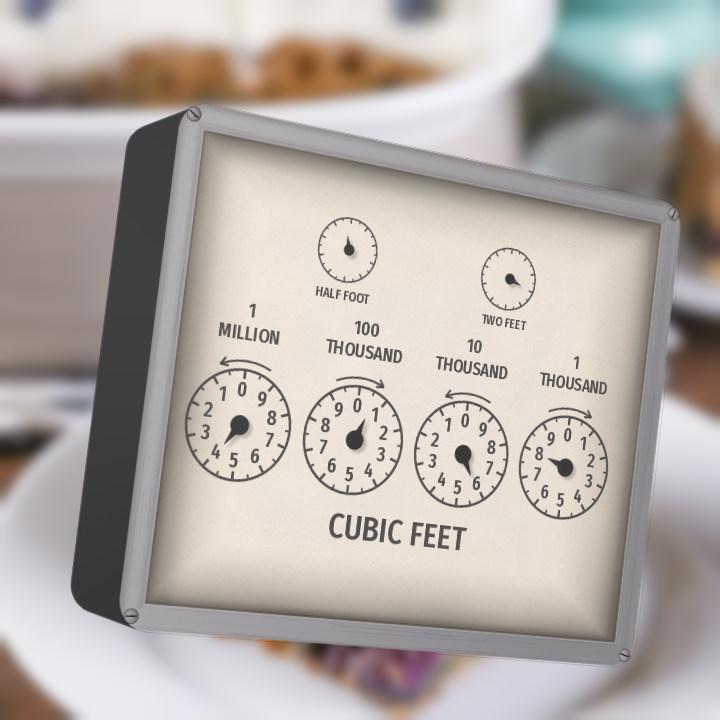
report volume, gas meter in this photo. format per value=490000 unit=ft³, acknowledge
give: value=405800 unit=ft³
